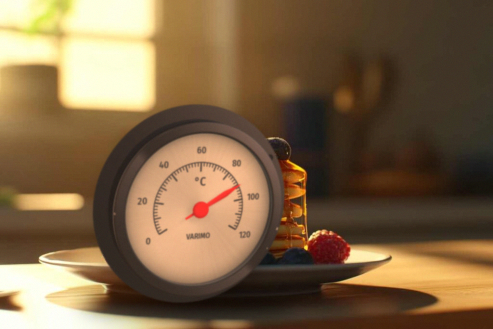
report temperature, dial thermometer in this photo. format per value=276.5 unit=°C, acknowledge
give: value=90 unit=°C
